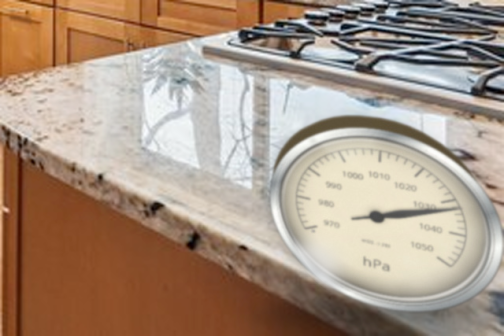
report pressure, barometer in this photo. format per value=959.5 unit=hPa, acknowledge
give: value=1032 unit=hPa
